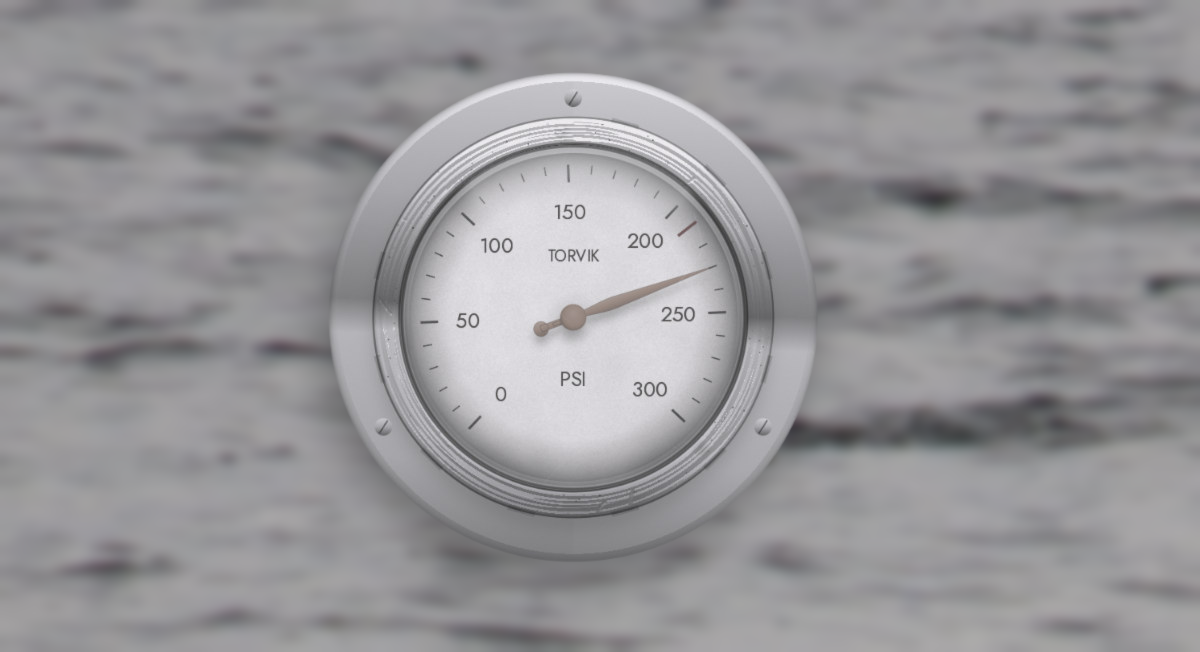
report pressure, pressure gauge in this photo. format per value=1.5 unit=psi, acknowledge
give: value=230 unit=psi
